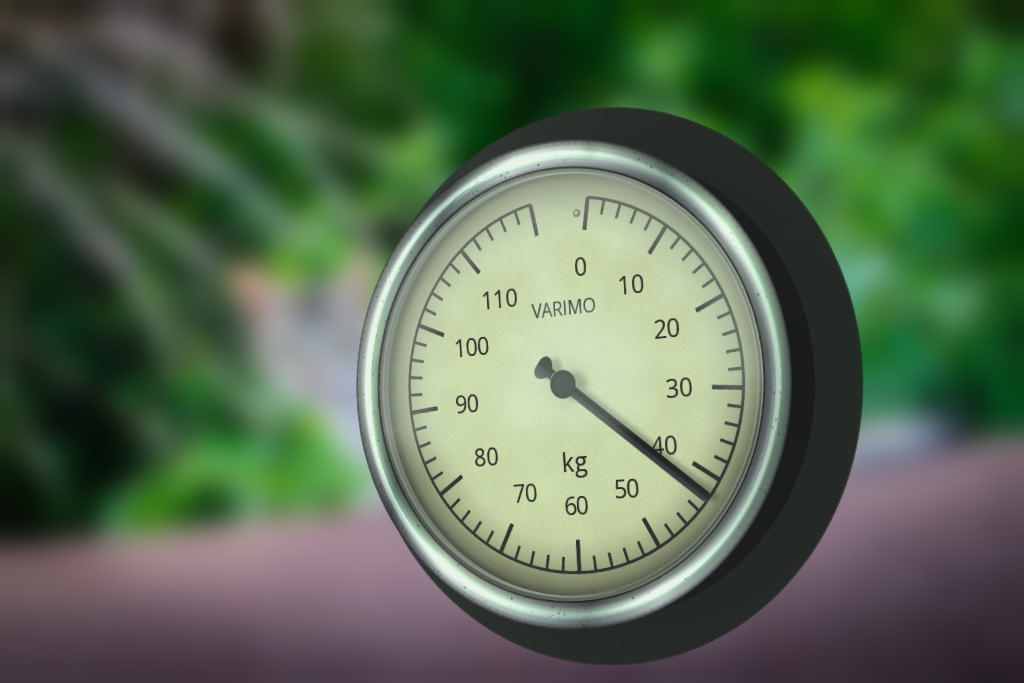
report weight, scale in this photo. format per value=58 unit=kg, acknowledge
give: value=42 unit=kg
